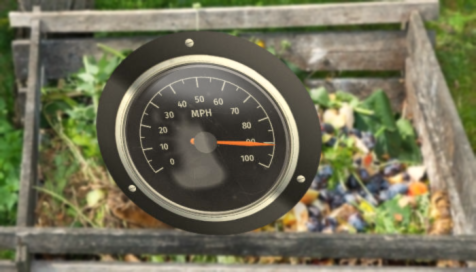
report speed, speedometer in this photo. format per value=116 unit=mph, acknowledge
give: value=90 unit=mph
